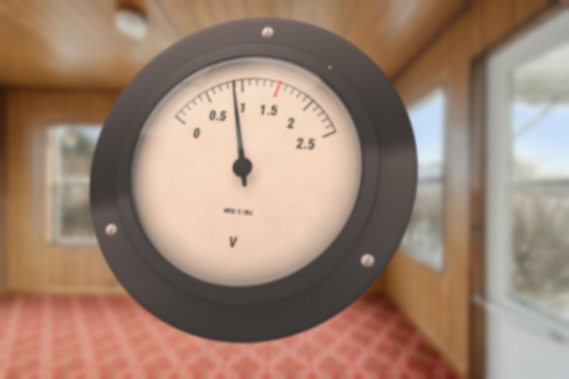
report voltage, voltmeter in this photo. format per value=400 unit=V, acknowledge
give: value=0.9 unit=V
